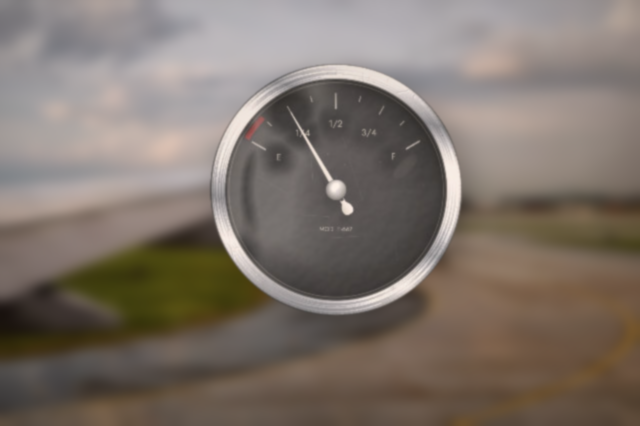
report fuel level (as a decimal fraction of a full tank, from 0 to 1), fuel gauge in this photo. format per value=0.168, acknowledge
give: value=0.25
